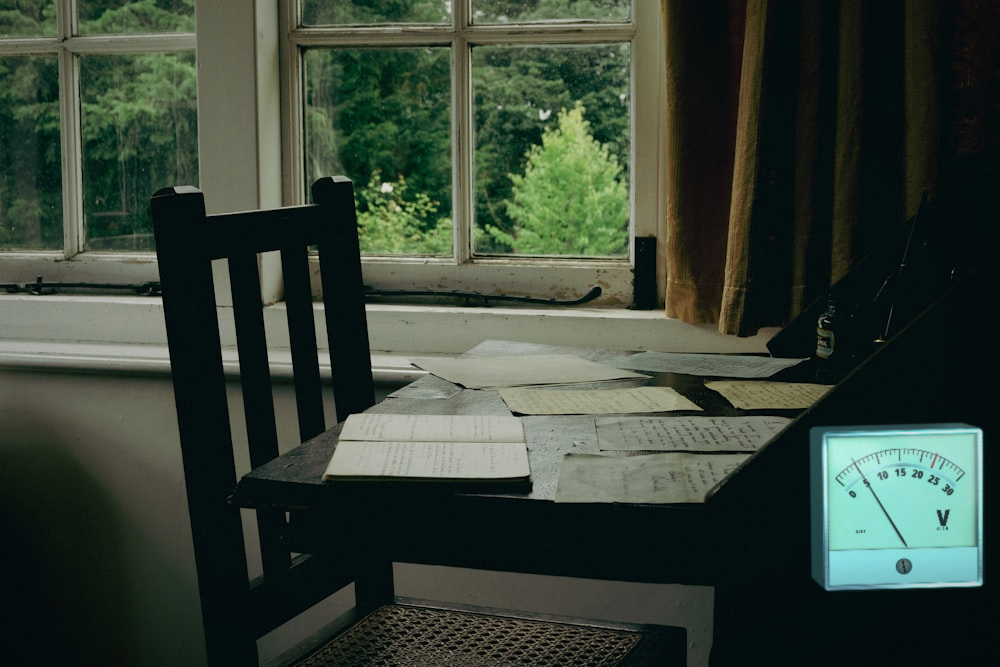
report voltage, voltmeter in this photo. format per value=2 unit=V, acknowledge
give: value=5 unit=V
